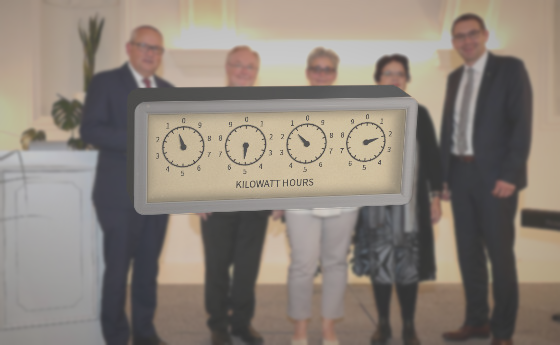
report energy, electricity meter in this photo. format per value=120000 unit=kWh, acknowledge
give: value=512 unit=kWh
